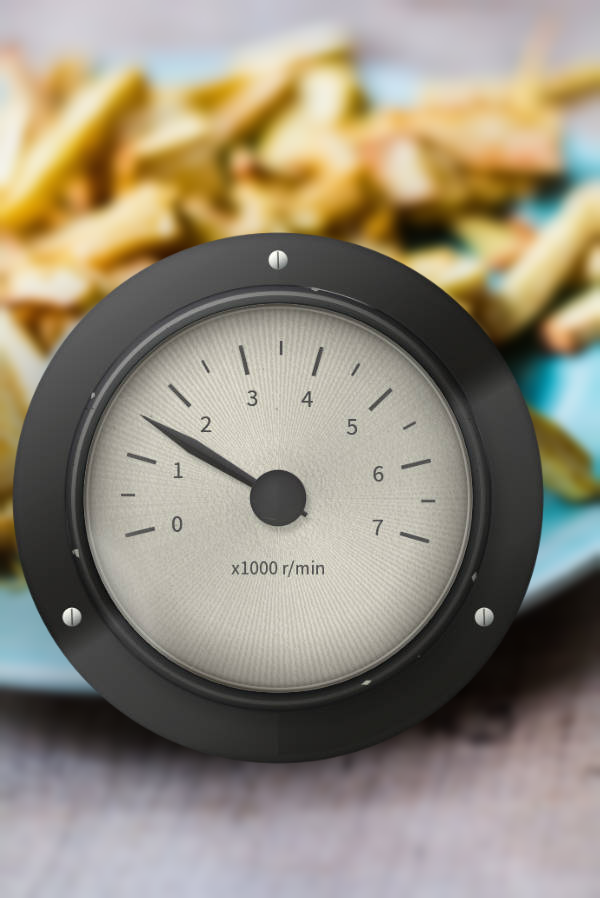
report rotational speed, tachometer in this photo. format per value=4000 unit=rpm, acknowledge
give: value=1500 unit=rpm
